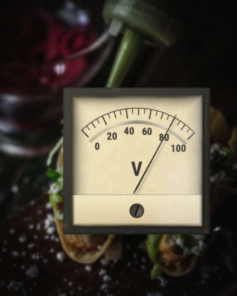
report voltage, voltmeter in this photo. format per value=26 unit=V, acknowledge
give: value=80 unit=V
